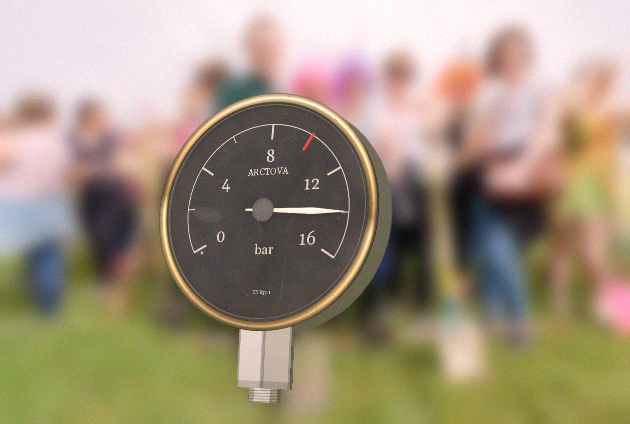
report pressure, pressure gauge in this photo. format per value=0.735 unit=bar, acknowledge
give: value=14 unit=bar
